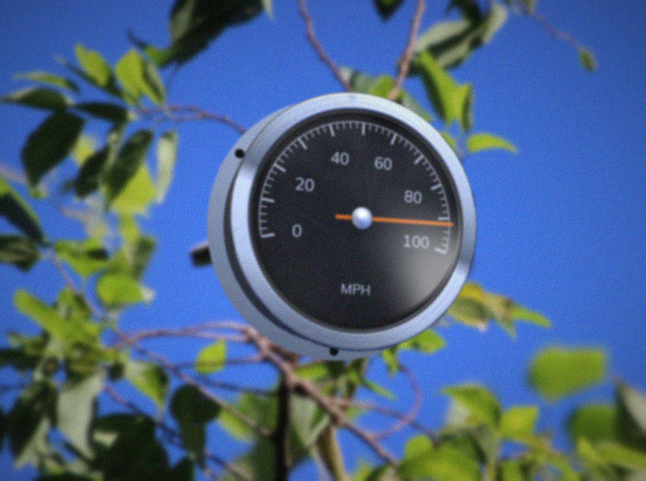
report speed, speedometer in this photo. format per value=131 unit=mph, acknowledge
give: value=92 unit=mph
